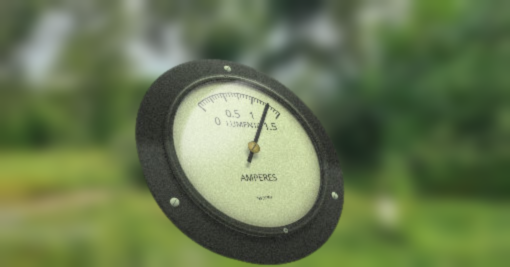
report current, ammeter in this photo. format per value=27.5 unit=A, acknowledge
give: value=1.25 unit=A
